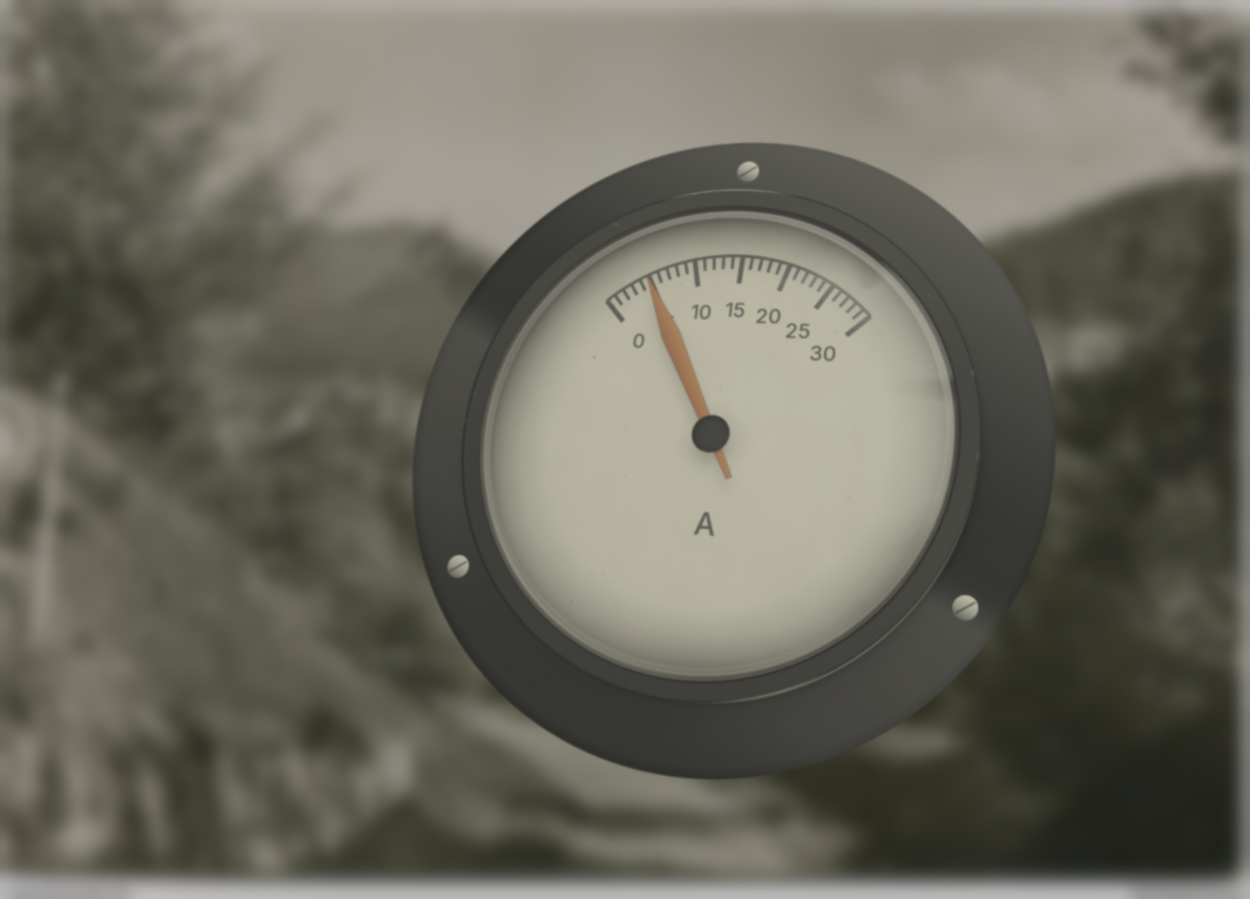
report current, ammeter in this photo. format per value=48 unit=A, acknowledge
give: value=5 unit=A
